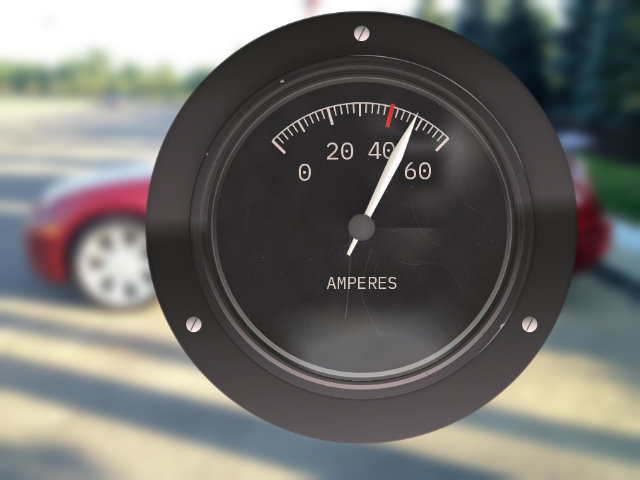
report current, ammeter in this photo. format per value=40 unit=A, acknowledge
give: value=48 unit=A
